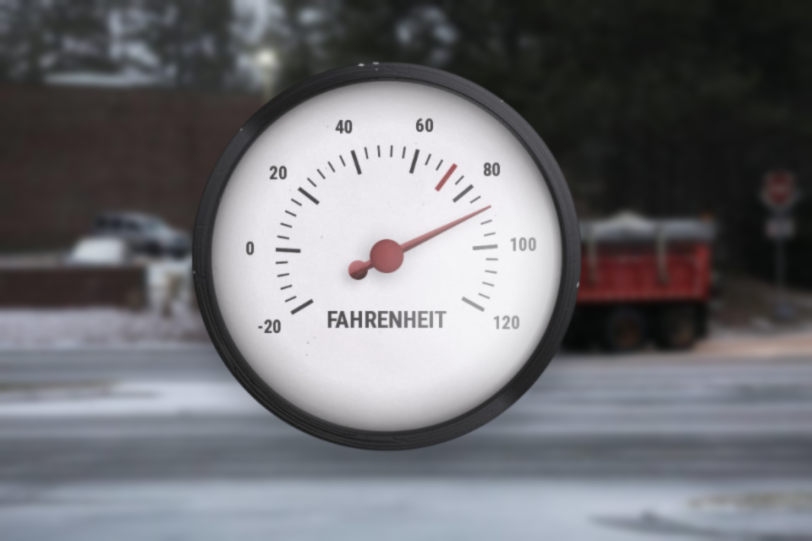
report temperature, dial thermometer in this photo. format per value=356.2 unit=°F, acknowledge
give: value=88 unit=°F
